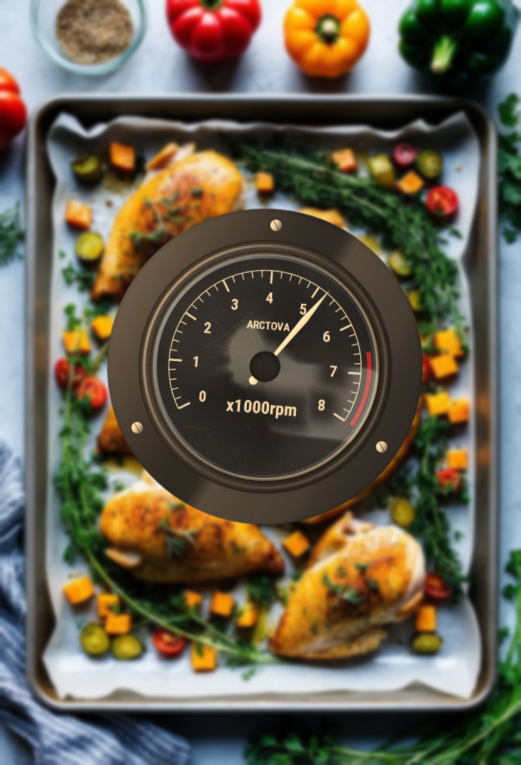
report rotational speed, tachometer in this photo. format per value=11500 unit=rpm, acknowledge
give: value=5200 unit=rpm
